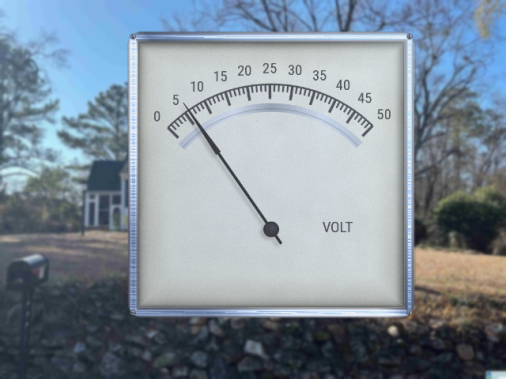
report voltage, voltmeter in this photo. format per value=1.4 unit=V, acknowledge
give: value=6 unit=V
